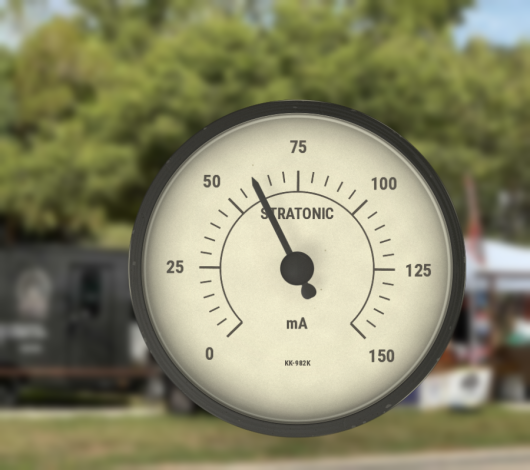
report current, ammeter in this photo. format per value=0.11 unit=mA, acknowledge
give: value=60 unit=mA
